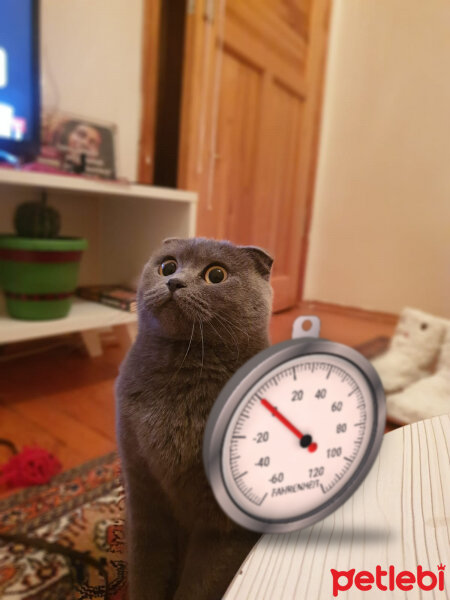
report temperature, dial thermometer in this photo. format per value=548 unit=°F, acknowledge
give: value=0 unit=°F
